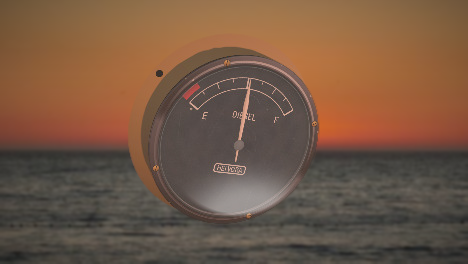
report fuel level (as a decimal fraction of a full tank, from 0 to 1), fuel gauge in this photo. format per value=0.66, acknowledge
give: value=0.5
